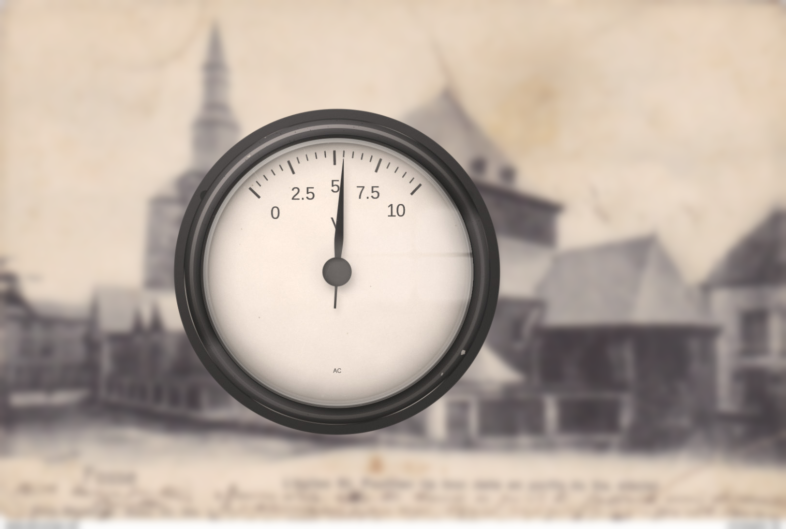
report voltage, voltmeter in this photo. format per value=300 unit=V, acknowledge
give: value=5.5 unit=V
